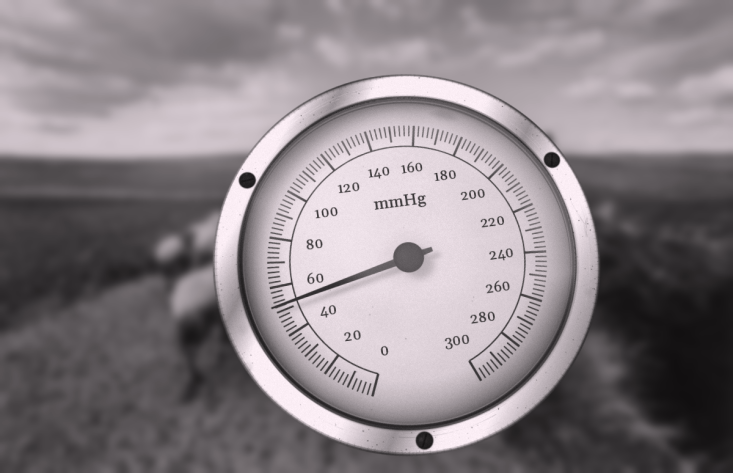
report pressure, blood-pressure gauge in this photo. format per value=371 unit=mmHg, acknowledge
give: value=52 unit=mmHg
